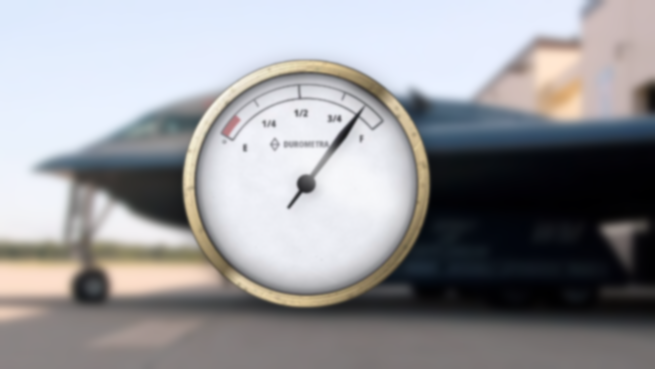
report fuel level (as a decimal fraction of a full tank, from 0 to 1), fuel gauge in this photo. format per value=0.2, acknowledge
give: value=0.875
